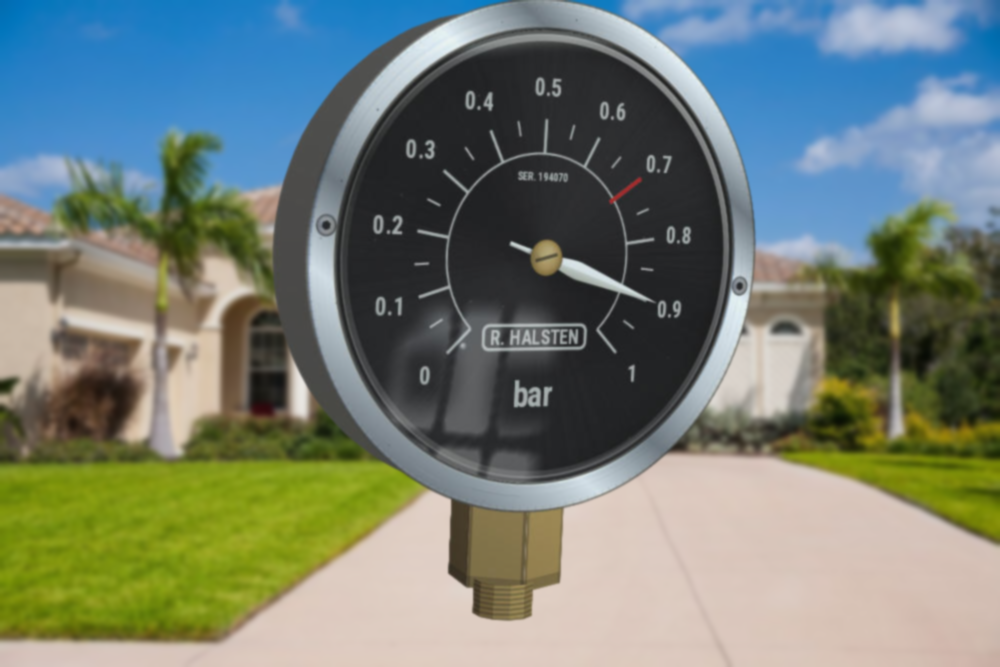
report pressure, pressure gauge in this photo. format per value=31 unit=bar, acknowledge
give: value=0.9 unit=bar
